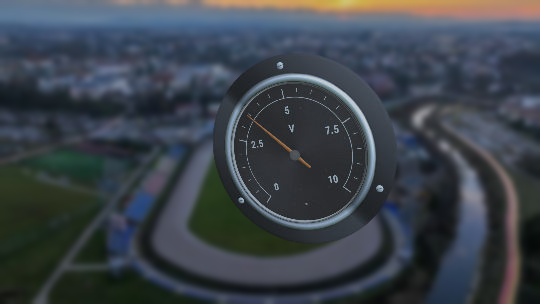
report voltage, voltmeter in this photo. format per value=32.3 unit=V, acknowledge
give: value=3.5 unit=V
